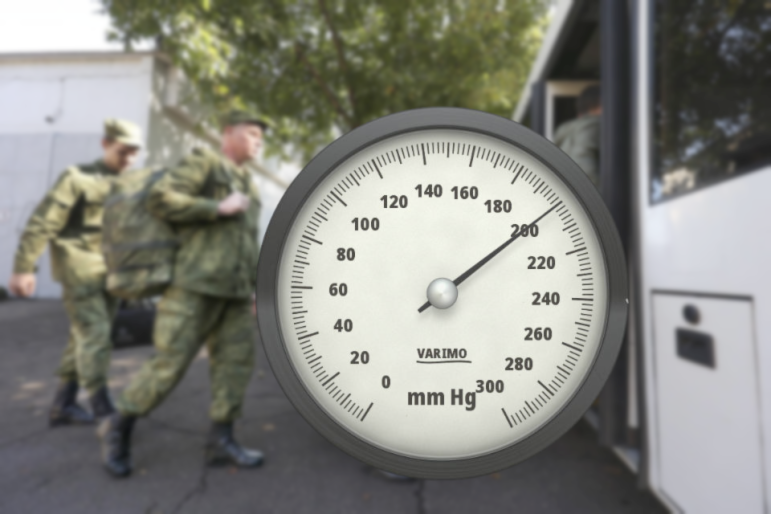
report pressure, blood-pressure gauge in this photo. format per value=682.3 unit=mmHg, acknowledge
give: value=200 unit=mmHg
